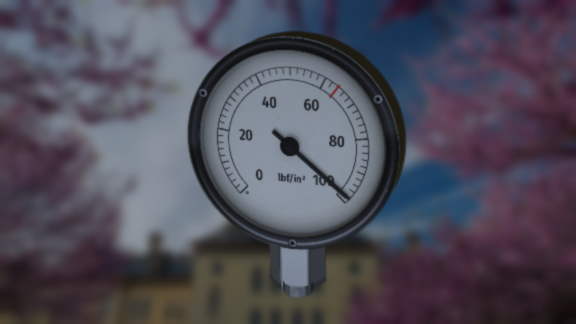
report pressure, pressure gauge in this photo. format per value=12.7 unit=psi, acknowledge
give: value=98 unit=psi
